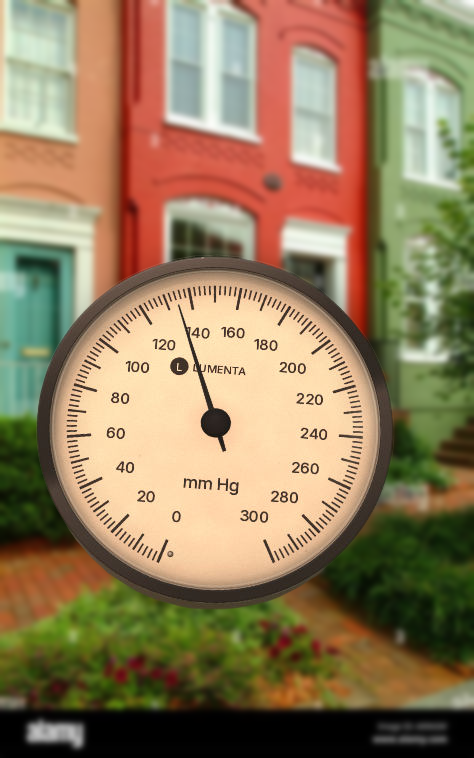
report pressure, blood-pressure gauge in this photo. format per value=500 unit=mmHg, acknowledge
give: value=134 unit=mmHg
